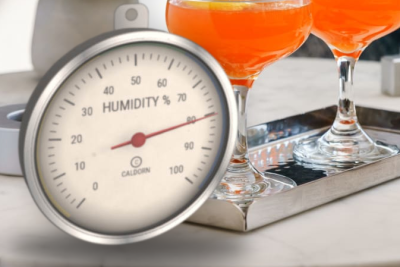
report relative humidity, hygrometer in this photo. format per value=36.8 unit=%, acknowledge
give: value=80 unit=%
